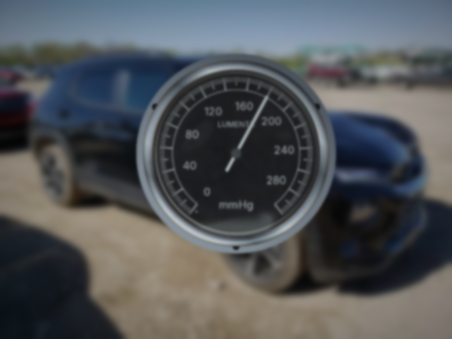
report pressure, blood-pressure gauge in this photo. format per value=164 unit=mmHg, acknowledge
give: value=180 unit=mmHg
